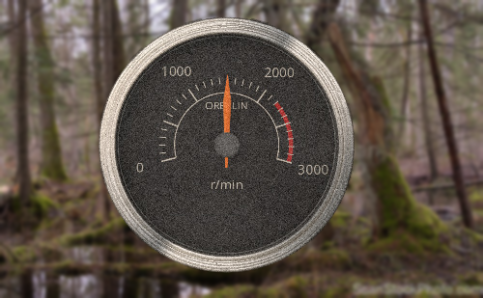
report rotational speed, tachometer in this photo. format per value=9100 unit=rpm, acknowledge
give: value=1500 unit=rpm
